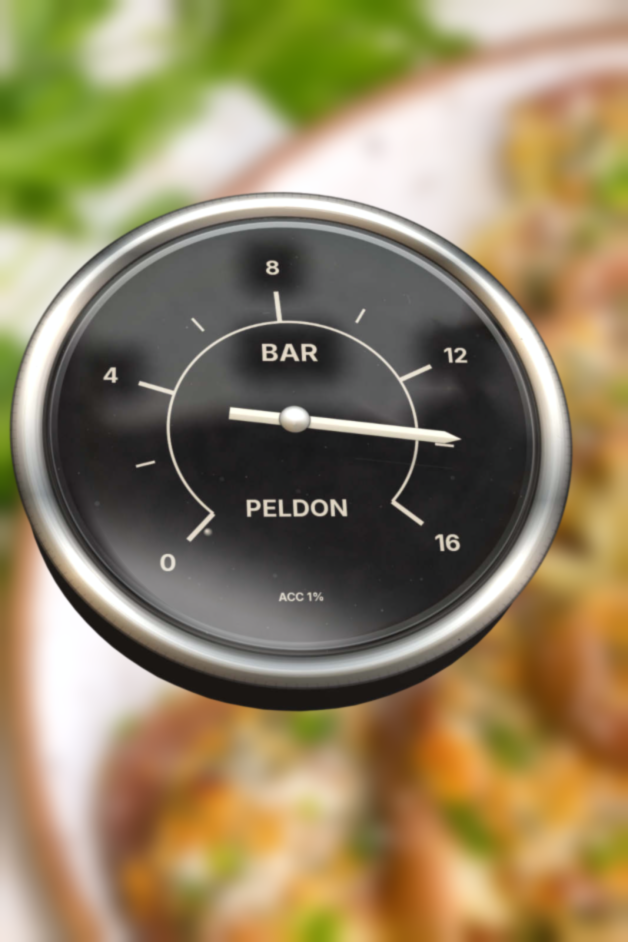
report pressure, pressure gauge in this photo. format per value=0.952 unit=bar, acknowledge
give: value=14 unit=bar
